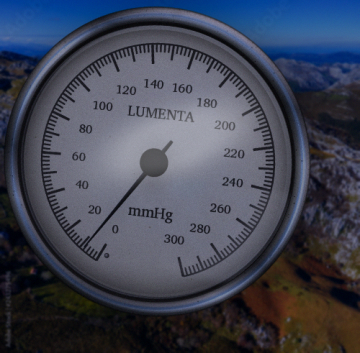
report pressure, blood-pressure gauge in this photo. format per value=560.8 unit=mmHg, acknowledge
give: value=8 unit=mmHg
